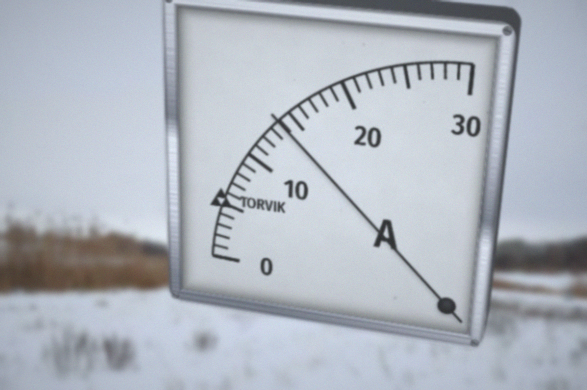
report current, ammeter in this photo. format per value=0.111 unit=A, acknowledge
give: value=14 unit=A
